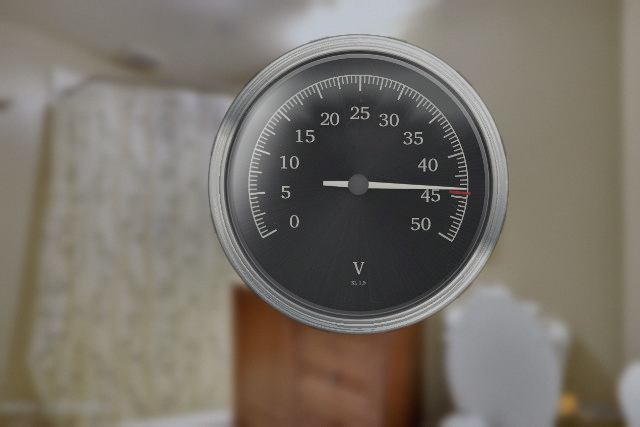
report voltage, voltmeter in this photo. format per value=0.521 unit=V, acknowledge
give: value=44 unit=V
